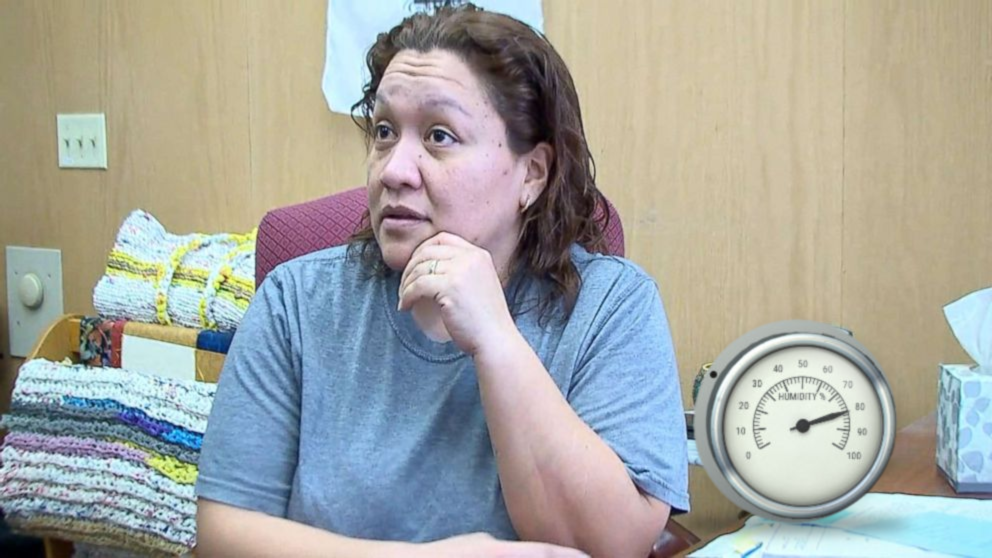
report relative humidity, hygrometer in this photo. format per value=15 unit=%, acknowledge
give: value=80 unit=%
